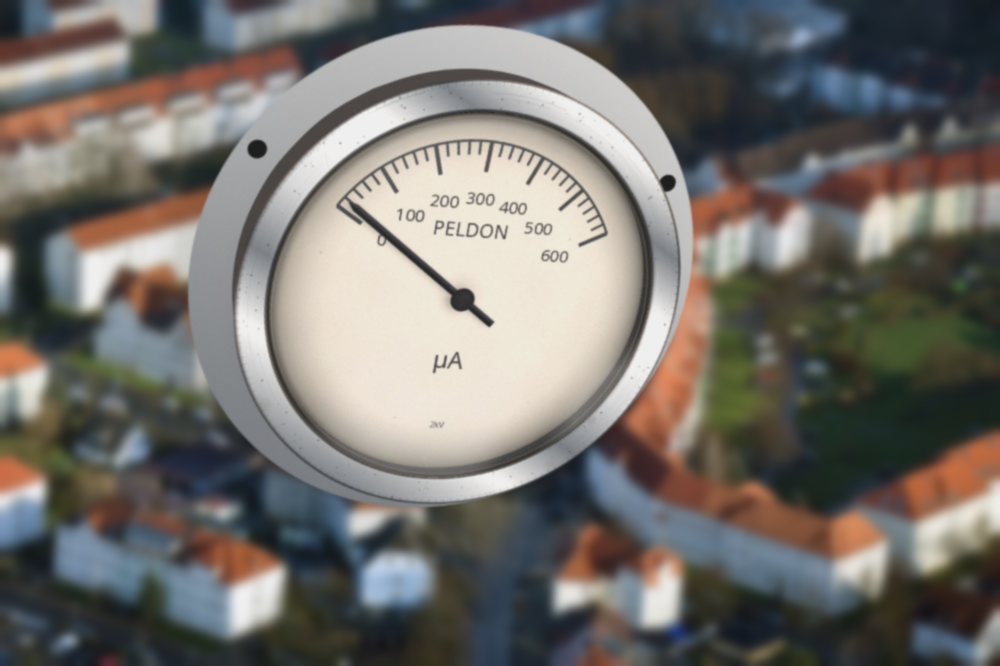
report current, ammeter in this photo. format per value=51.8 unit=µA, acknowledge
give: value=20 unit=µA
